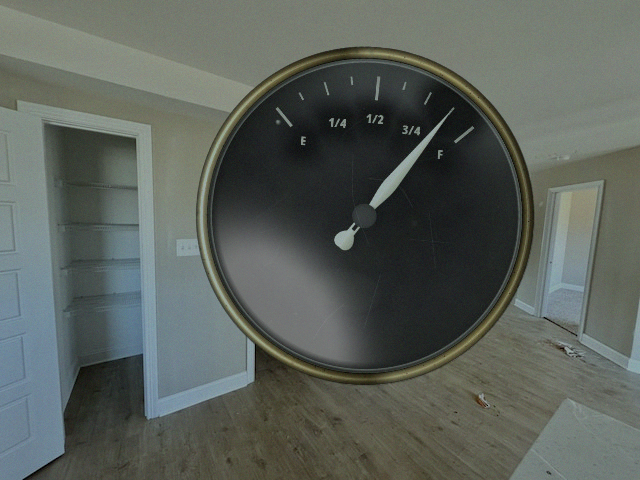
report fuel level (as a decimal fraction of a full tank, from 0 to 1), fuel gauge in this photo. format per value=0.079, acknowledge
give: value=0.875
